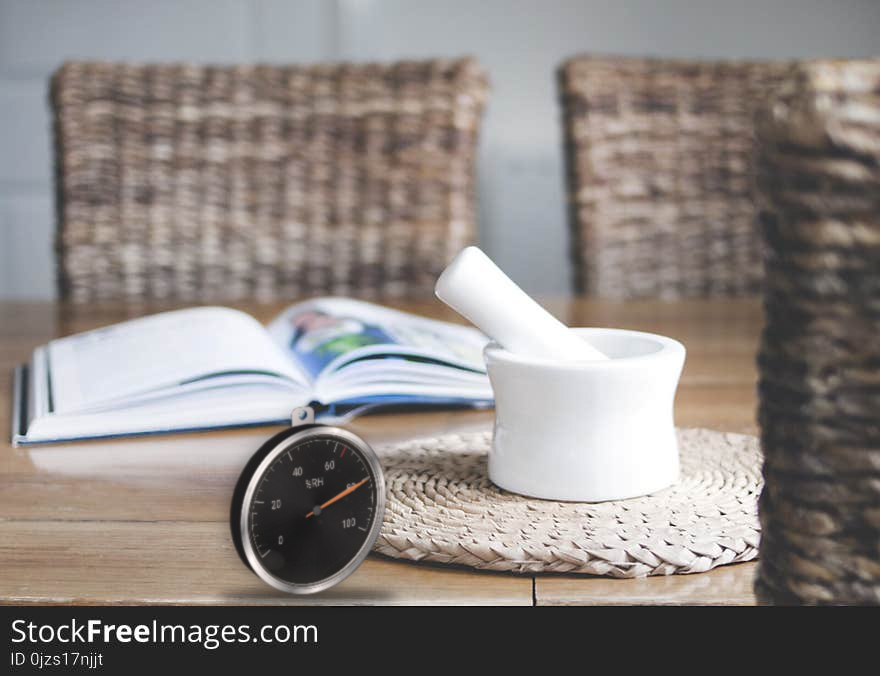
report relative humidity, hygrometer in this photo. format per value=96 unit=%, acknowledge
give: value=80 unit=%
